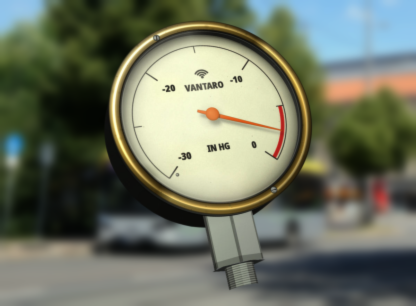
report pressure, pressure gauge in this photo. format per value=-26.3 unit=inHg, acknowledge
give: value=-2.5 unit=inHg
